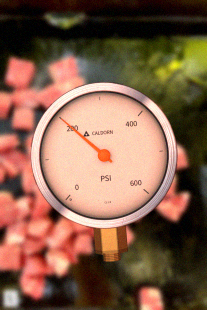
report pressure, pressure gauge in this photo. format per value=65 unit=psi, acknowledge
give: value=200 unit=psi
